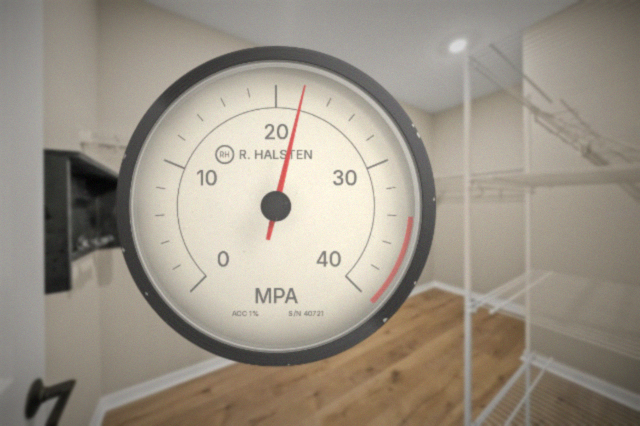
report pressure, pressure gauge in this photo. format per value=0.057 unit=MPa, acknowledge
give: value=22 unit=MPa
